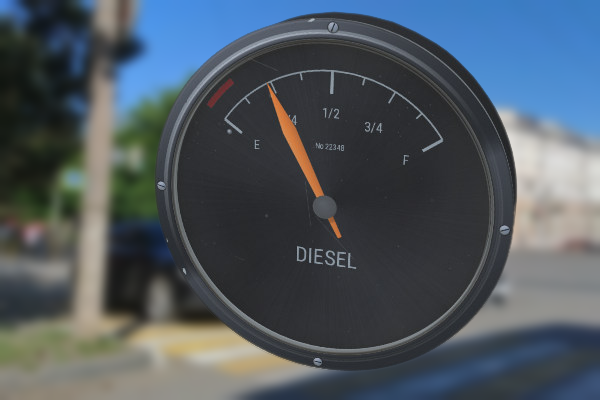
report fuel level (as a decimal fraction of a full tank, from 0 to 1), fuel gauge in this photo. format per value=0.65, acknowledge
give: value=0.25
